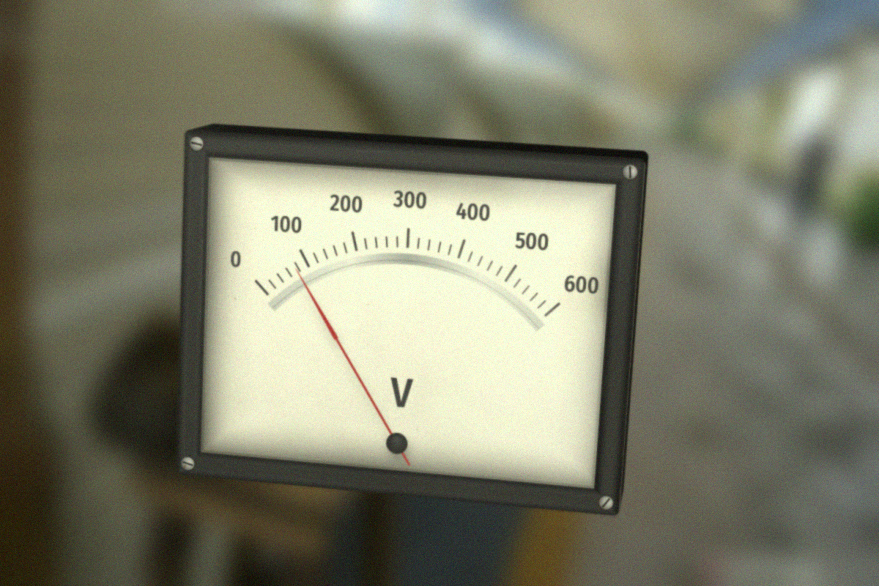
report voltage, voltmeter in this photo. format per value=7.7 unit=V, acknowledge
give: value=80 unit=V
